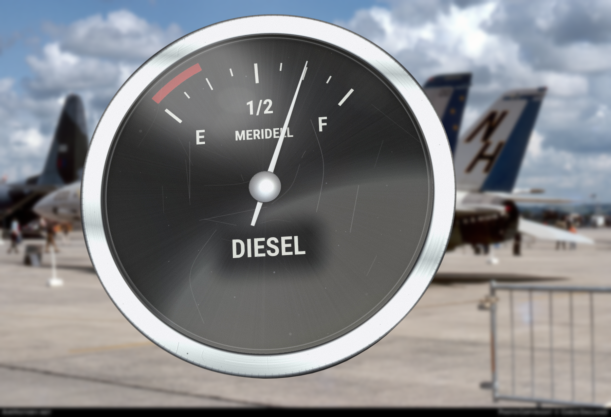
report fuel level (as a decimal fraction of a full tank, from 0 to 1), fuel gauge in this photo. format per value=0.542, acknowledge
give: value=0.75
